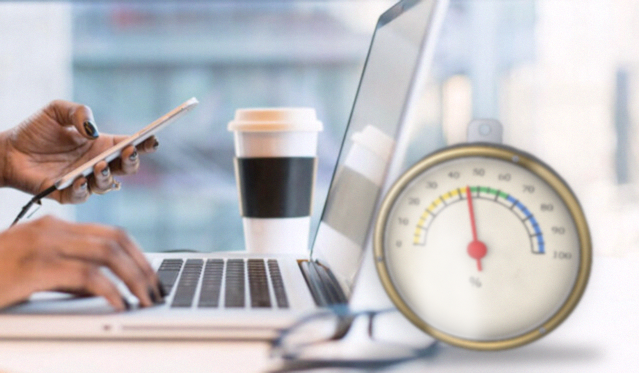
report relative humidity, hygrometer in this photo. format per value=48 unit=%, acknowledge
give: value=45 unit=%
